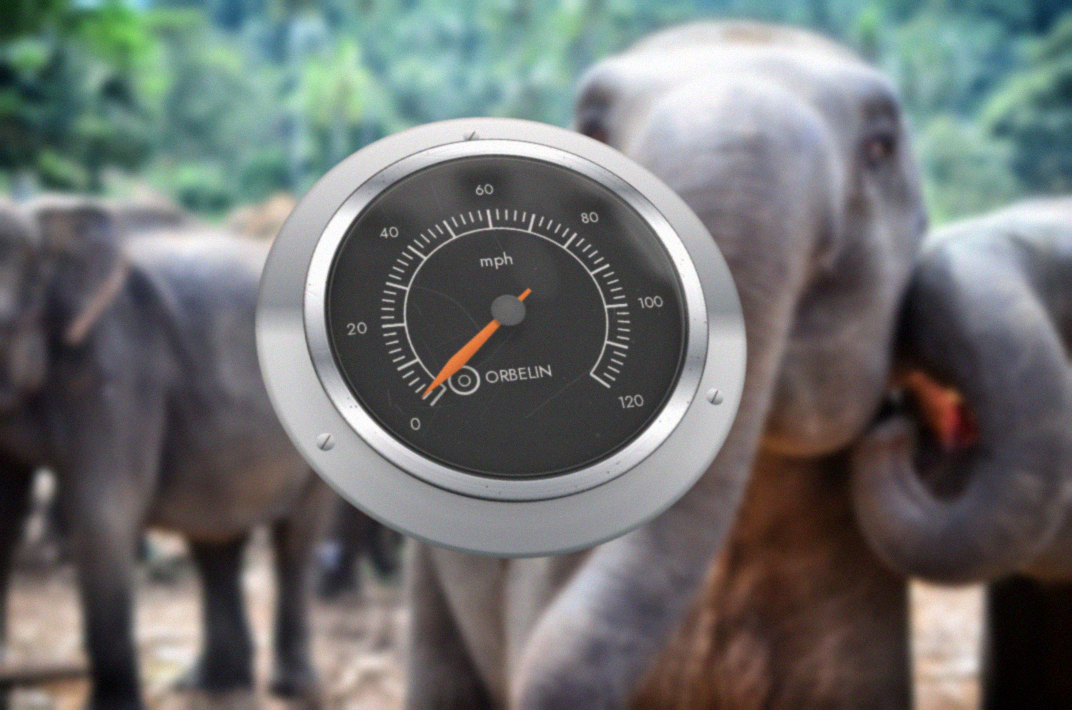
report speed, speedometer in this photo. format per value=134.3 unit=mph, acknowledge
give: value=2 unit=mph
